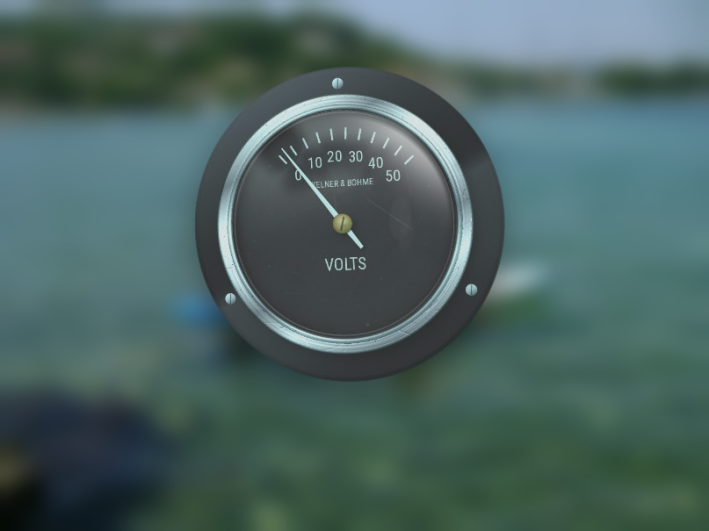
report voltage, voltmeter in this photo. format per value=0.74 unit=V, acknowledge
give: value=2.5 unit=V
